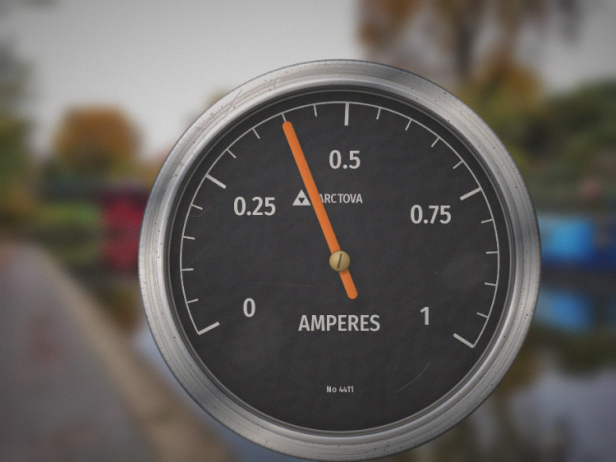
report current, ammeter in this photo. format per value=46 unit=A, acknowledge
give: value=0.4 unit=A
